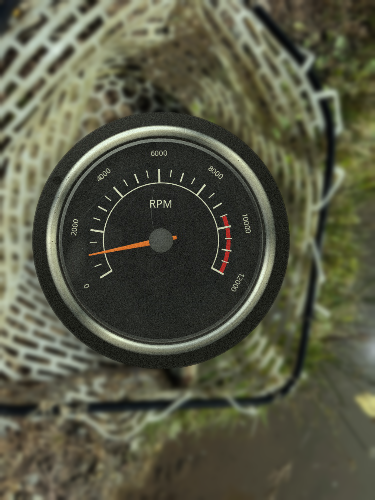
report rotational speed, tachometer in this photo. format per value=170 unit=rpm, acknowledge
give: value=1000 unit=rpm
